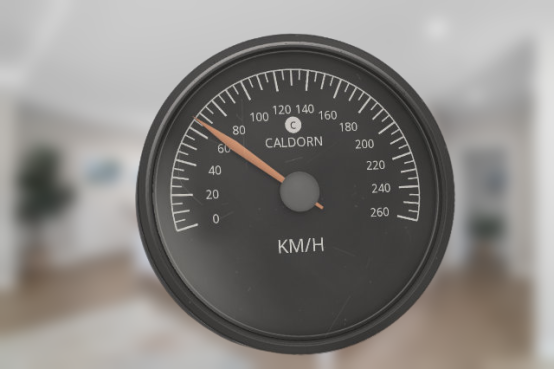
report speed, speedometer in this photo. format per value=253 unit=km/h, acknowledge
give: value=65 unit=km/h
